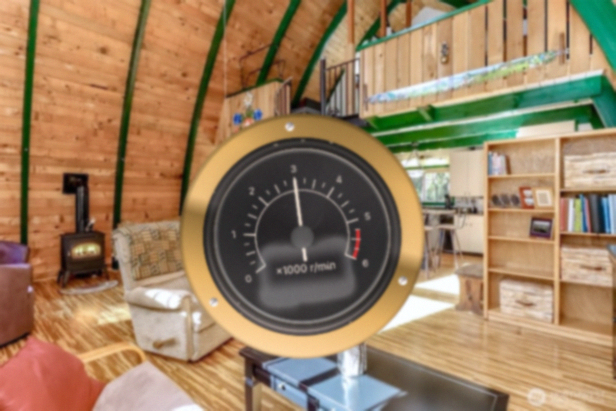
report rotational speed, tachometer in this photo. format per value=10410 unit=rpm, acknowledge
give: value=3000 unit=rpm
